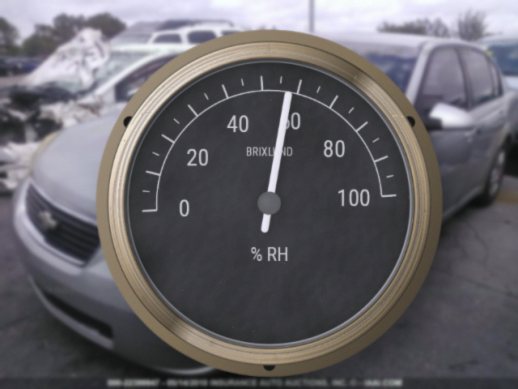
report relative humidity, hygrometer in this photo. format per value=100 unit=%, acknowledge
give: value=57.5 unit=%
